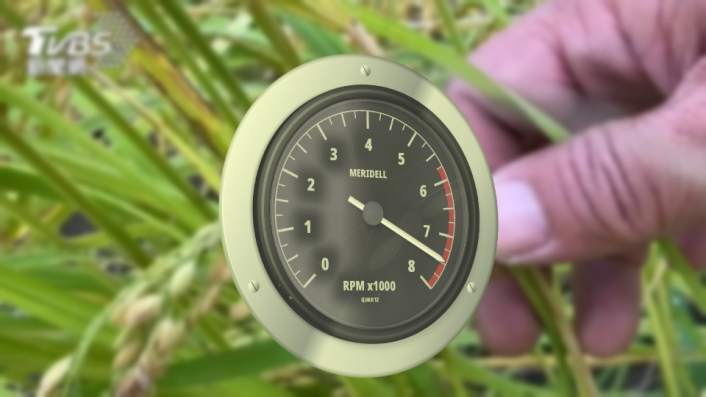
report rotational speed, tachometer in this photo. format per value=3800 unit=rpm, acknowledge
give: value=7500 unit=rpm
